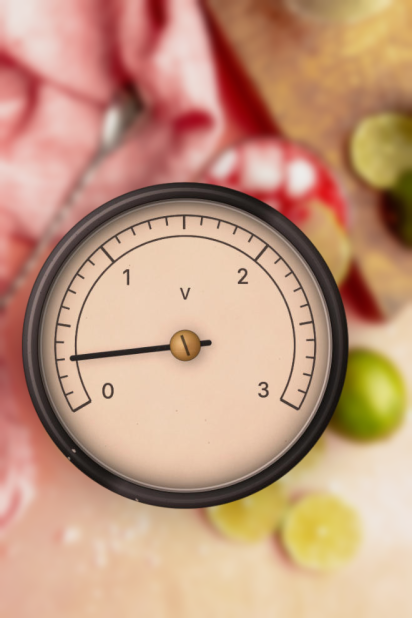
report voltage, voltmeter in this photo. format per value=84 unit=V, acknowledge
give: value=0.3 unit=V
